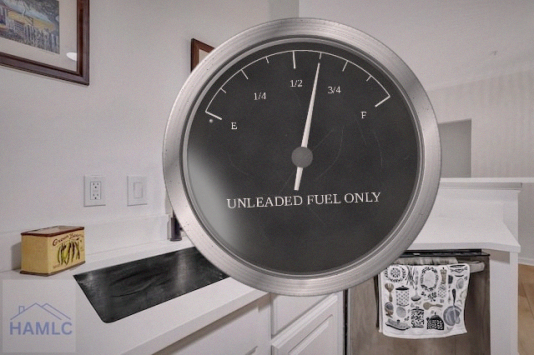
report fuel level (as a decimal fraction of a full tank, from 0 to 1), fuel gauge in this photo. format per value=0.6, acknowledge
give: value=0.625
